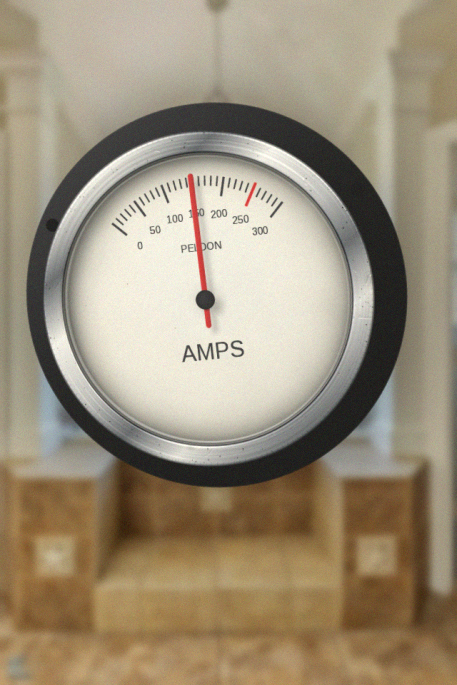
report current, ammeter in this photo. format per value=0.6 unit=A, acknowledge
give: value=150 unit=A
